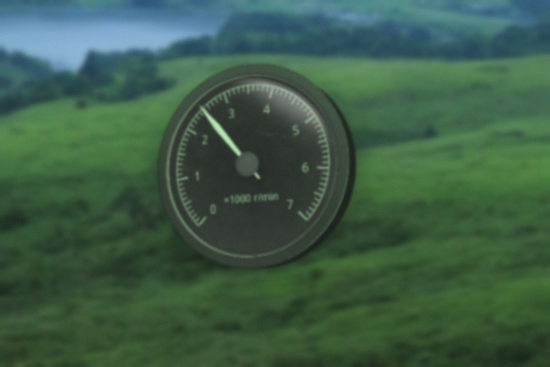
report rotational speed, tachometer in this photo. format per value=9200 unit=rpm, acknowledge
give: value=2500 unit=rpm
